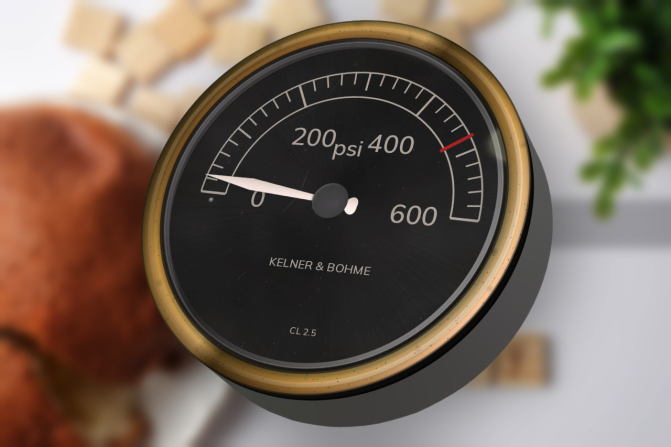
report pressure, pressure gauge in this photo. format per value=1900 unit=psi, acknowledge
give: value=20 unit=psi
